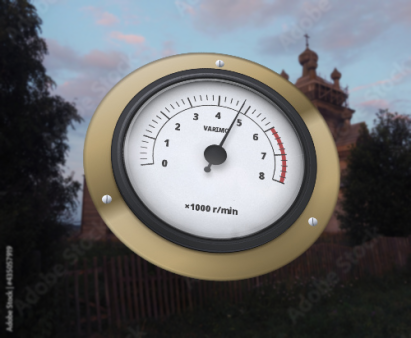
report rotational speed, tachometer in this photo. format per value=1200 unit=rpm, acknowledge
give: value=4800 unit=rpm
